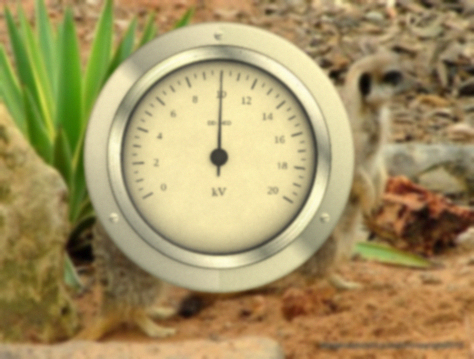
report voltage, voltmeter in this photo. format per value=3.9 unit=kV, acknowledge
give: value=10 unit=kV
